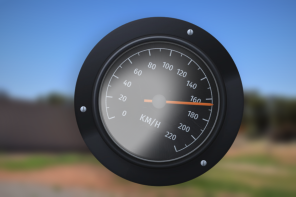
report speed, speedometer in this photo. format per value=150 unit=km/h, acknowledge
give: value=165 unit=km/h
